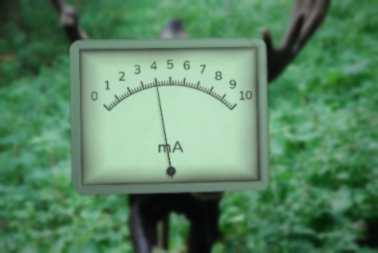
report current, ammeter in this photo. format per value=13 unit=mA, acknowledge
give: value=4 unit=mA
